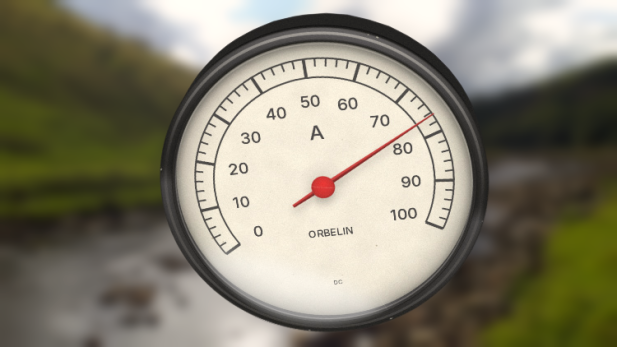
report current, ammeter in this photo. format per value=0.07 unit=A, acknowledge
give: value=76 unit=A
